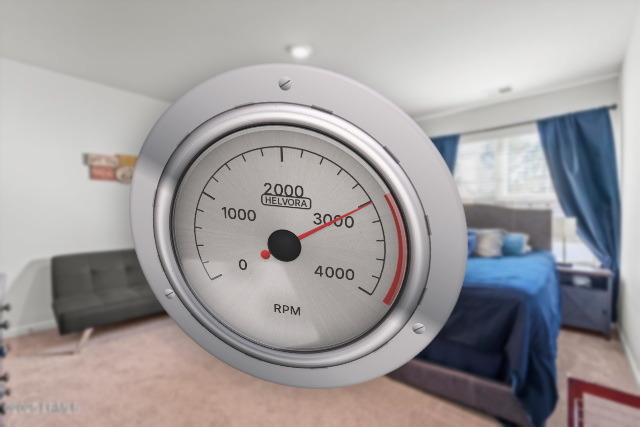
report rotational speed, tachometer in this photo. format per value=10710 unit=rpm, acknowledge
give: value=3000 unit=rpm
